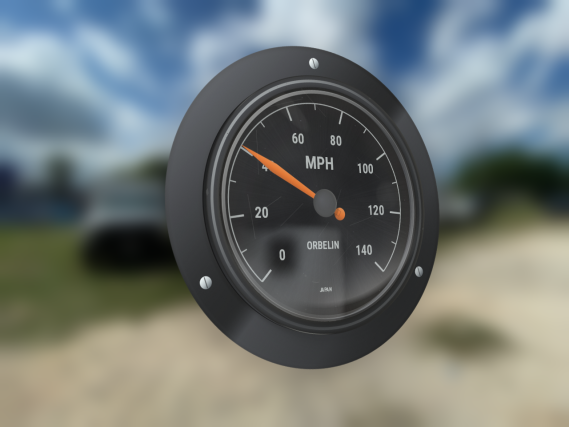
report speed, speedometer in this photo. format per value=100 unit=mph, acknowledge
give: value=40 unit=mph
